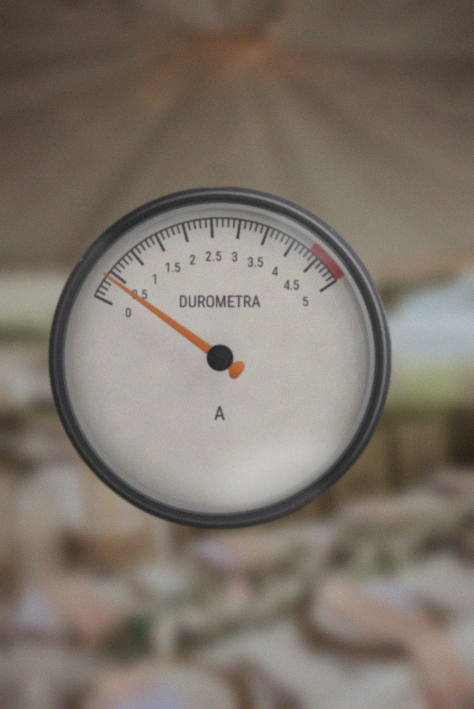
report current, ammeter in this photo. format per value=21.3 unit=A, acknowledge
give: value=0.4 unit=A
